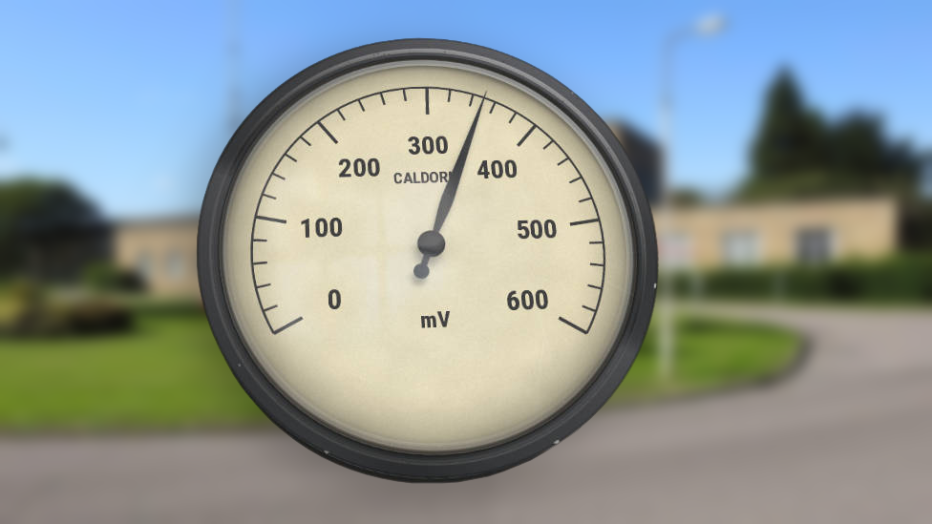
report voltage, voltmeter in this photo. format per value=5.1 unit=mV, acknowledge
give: value=350 unit=mV
